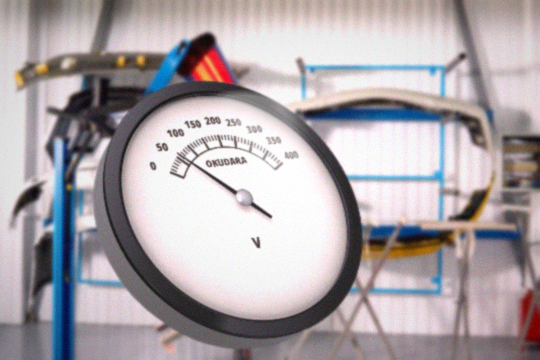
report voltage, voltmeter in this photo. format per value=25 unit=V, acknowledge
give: value=50 unit=V
